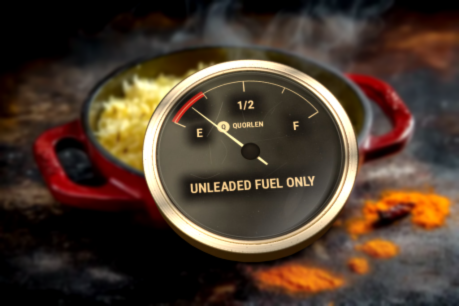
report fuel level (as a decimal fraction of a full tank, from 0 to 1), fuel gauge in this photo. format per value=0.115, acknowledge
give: value=0.125
